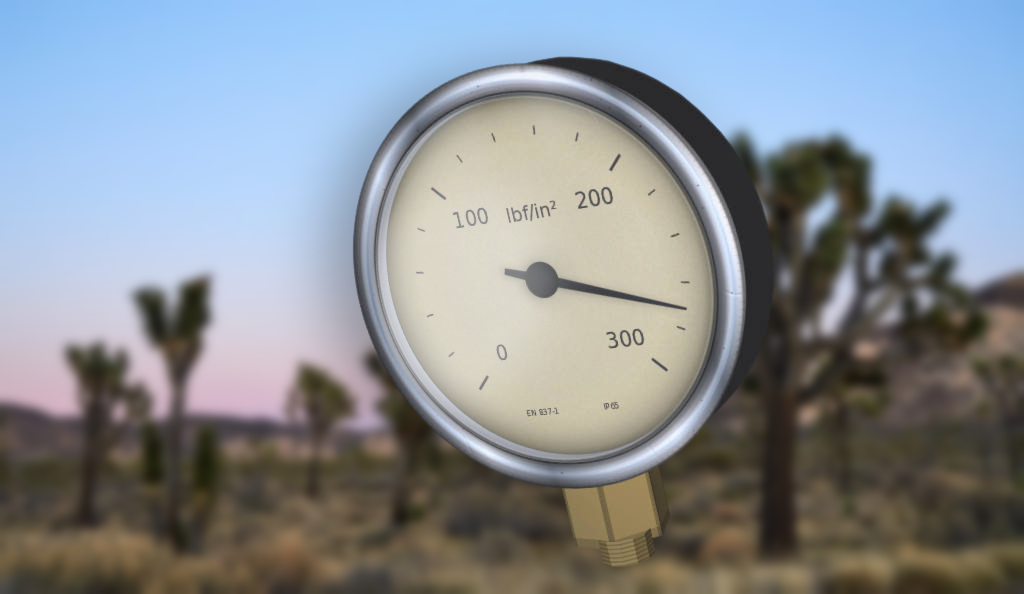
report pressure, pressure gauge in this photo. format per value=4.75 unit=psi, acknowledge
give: value=270 unit=psi
